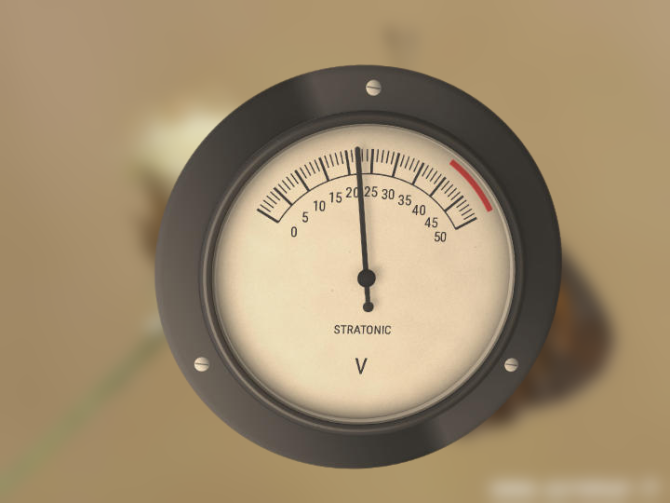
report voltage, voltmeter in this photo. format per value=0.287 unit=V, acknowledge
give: value=22 unit=V
